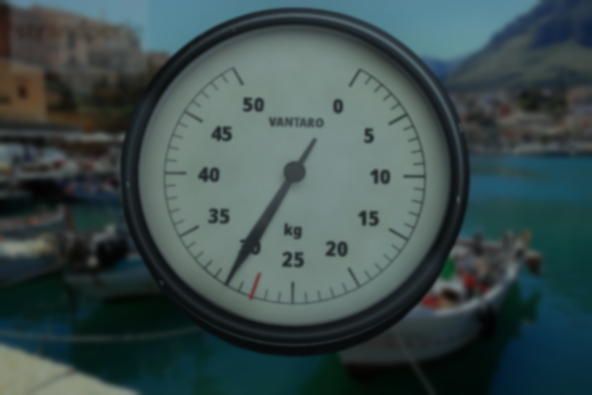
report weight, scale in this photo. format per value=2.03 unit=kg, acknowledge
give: value=30 unit=kg
